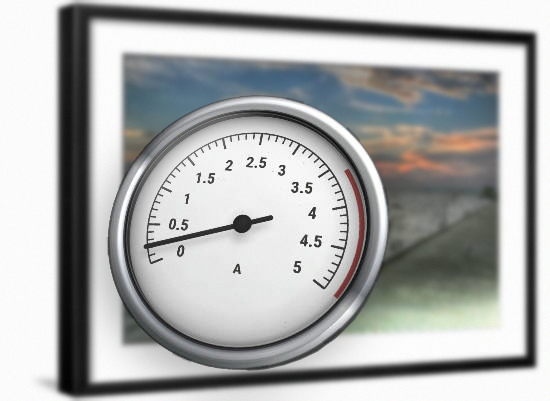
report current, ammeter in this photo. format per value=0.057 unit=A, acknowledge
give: value=0.2 unit=A
